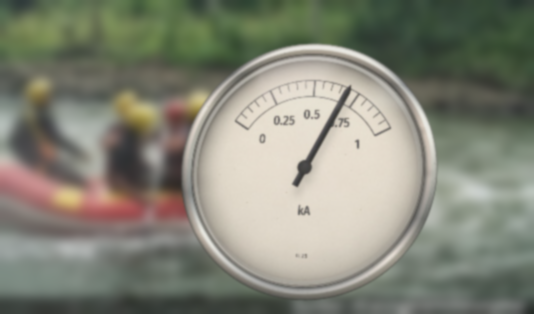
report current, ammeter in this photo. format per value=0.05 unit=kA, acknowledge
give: value=0.7 unit=kA
